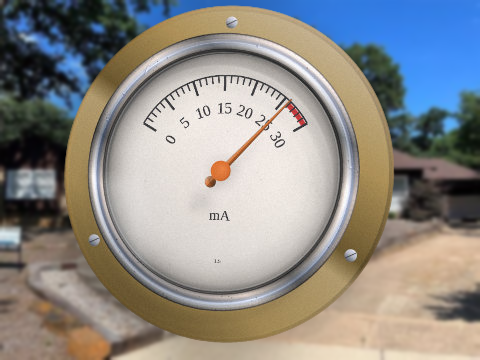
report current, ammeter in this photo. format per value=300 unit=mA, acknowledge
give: value=26 unit=mA
